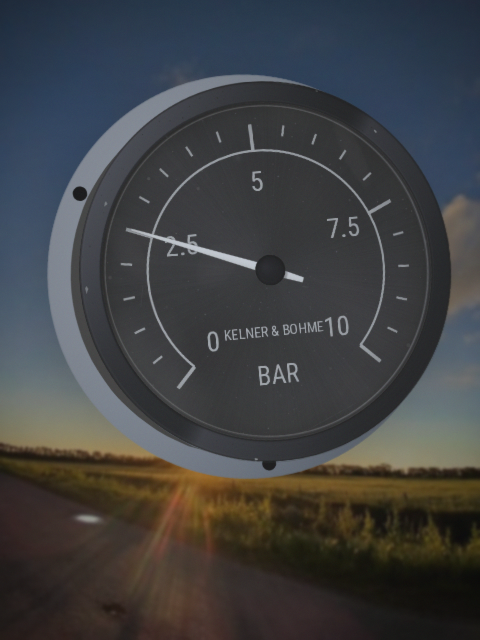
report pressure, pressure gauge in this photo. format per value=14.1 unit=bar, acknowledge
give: value=2.5 unit=bar
